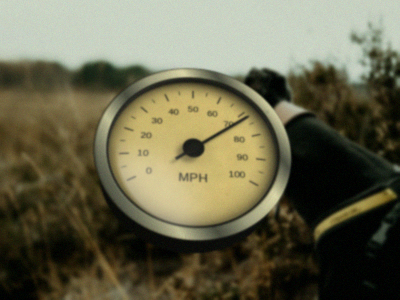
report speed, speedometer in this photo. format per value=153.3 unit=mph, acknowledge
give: value=72.5 unit=mph
